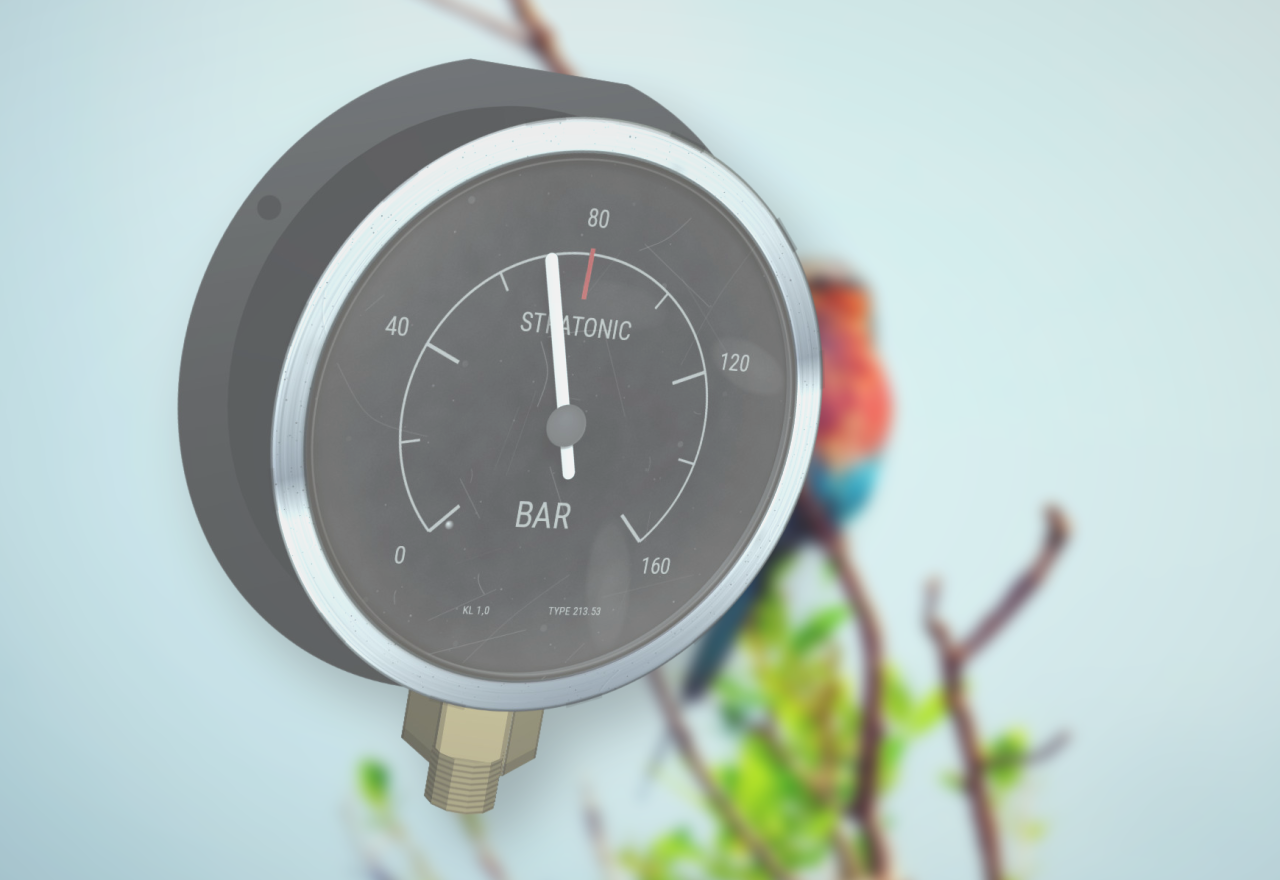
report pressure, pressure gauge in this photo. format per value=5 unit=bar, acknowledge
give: value=70 unit=bar
